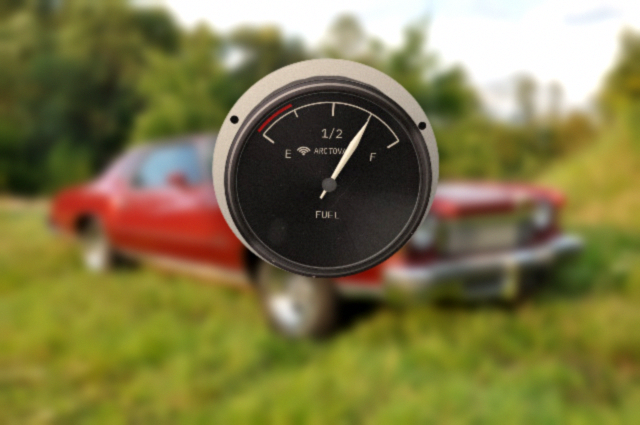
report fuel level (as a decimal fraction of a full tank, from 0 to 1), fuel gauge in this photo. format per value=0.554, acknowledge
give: value=0.75
